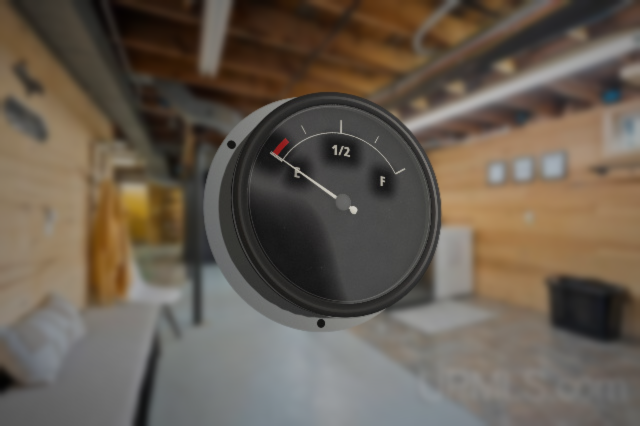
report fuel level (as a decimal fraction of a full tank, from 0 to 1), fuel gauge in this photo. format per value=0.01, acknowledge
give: value=0
